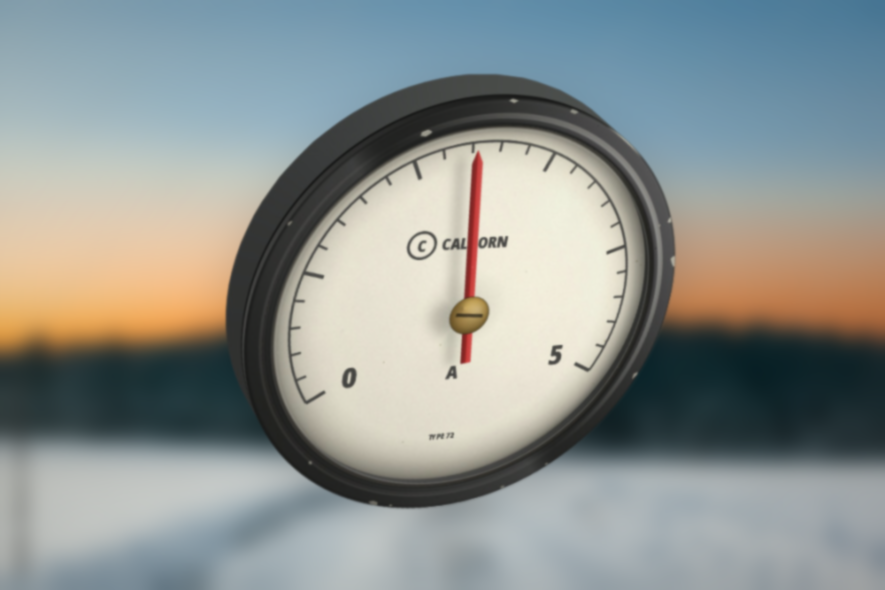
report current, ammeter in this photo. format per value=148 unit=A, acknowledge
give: value=2.4 unit=A
